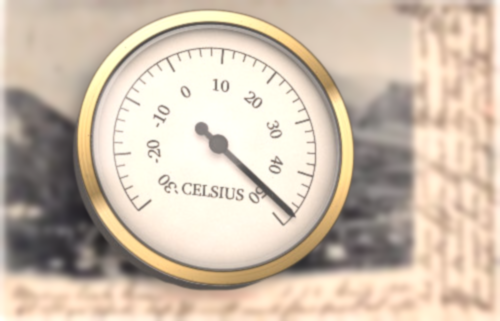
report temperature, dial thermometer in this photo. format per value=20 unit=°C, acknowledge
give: value=48 unit=°C
